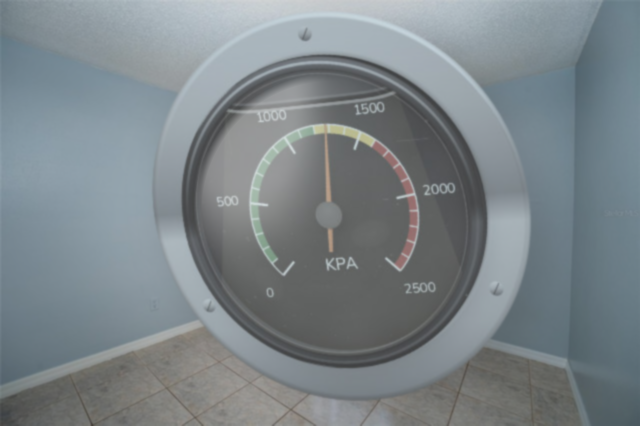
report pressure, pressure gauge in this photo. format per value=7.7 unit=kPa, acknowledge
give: value=1300 unit=kPa
